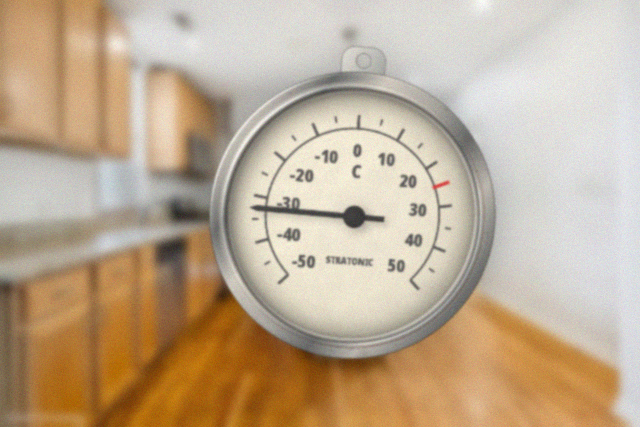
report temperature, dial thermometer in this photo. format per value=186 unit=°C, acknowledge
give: value=-32.5 unit=°C
